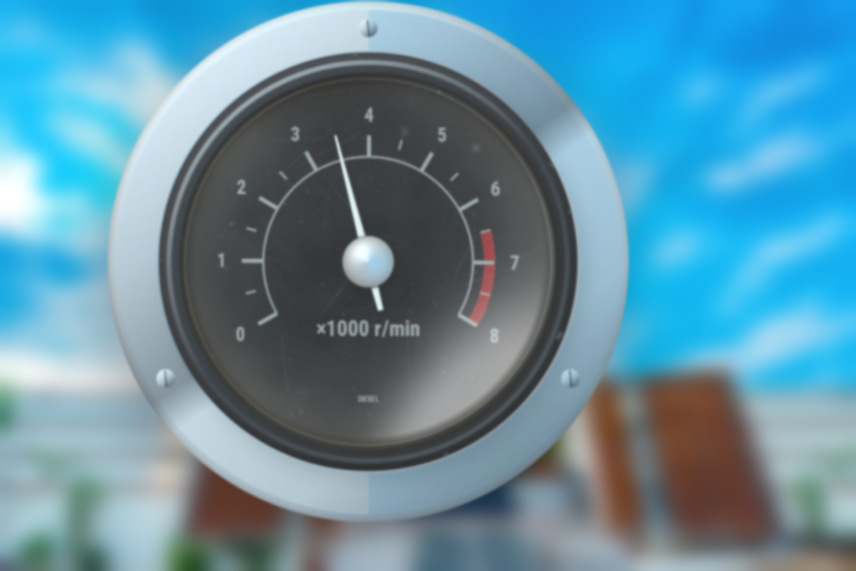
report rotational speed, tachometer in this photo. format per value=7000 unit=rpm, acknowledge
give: value=3500 unit=rpm
